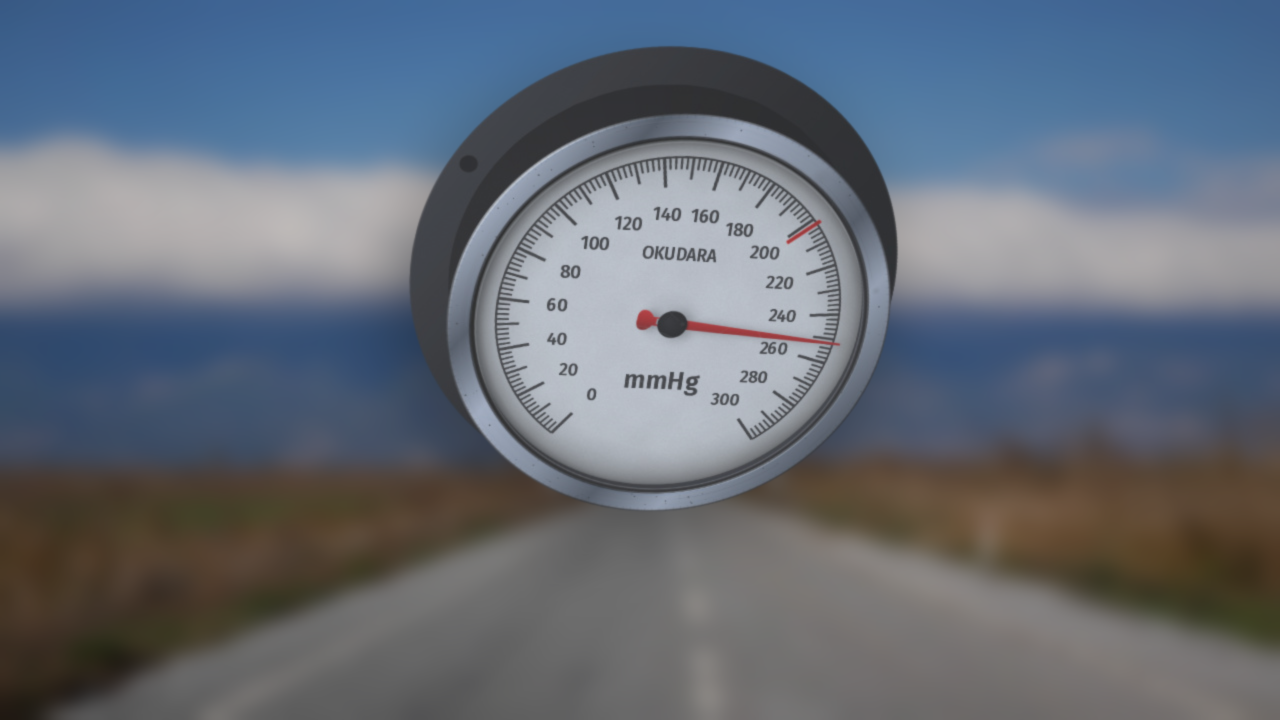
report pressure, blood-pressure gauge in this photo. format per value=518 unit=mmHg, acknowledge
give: value=250 unit=mmHg
